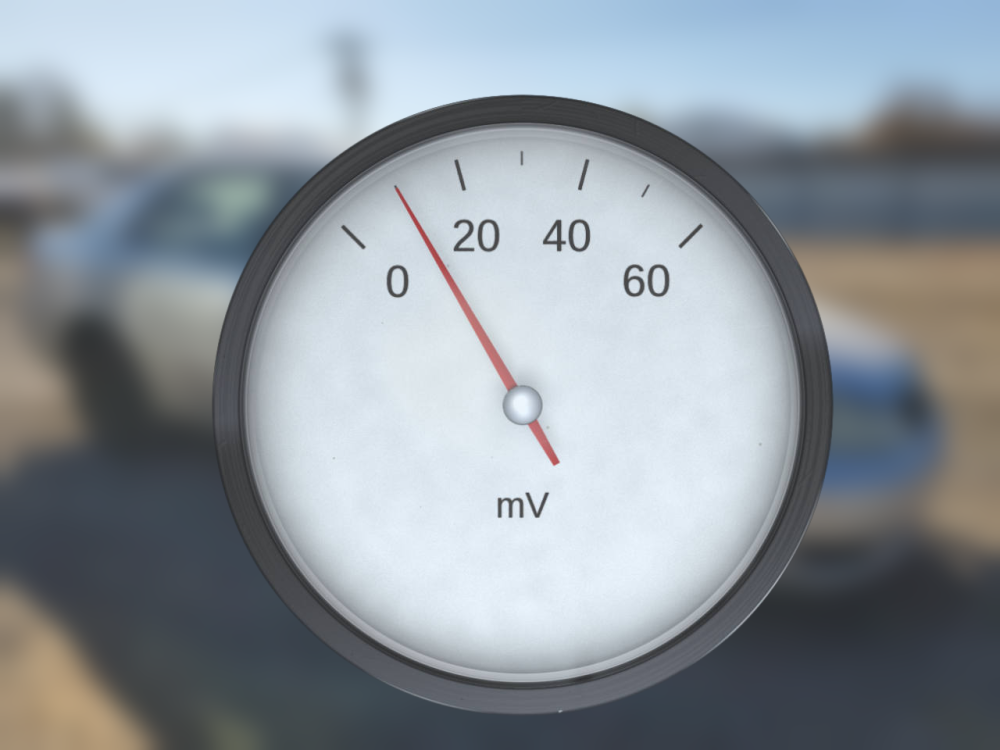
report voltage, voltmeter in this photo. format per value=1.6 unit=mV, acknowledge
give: value=10 unit=mV
